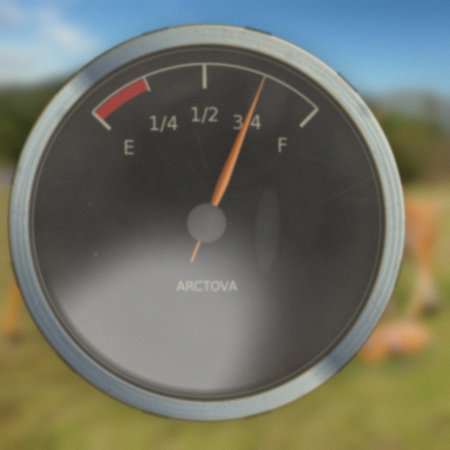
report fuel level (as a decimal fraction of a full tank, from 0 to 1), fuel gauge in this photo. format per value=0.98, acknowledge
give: value=0.75
